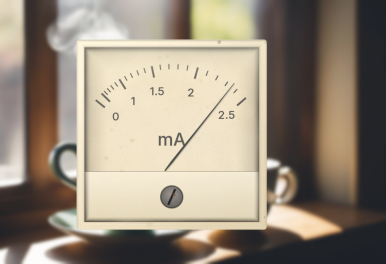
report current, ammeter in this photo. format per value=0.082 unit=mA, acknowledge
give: value=2.35 unit=mA
